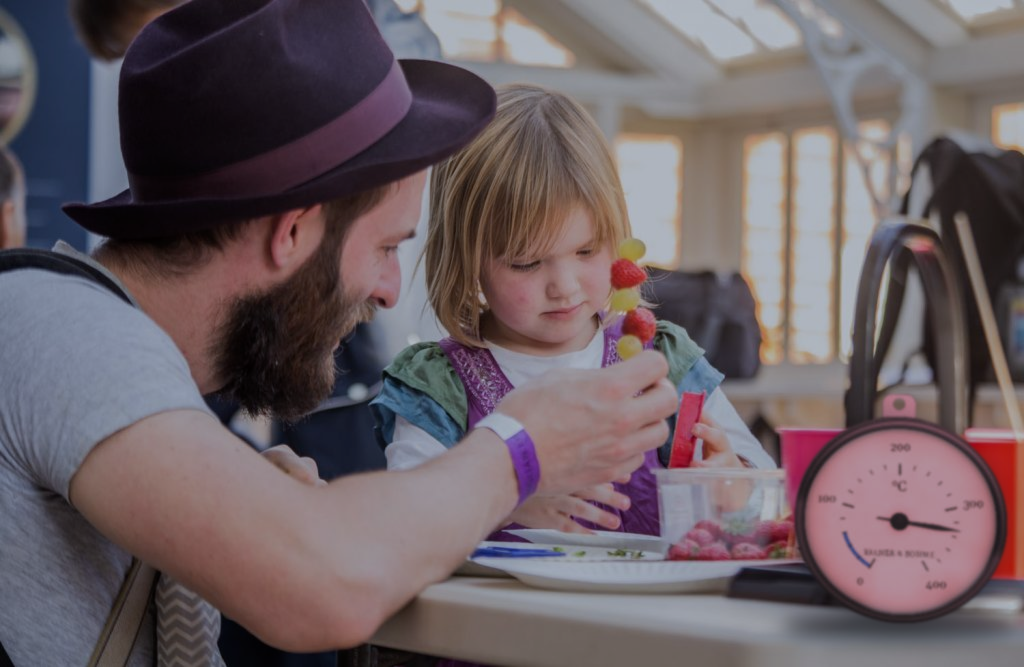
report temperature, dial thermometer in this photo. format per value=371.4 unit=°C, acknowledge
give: value=330 unit=°C
